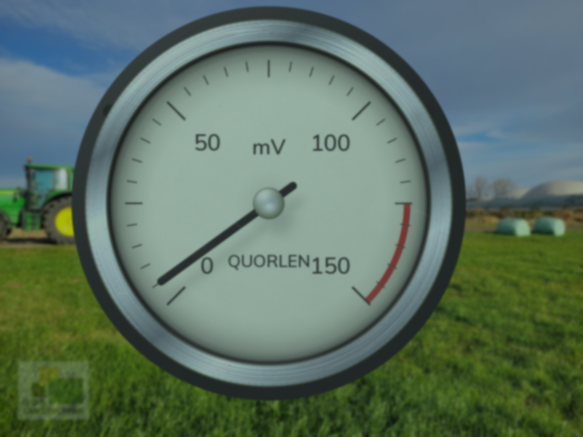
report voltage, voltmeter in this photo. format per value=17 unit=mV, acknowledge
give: value=5 unit=mV
